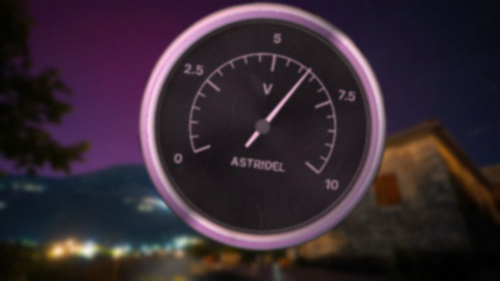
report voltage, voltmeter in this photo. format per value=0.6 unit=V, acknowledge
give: value=6.25 unit=V
